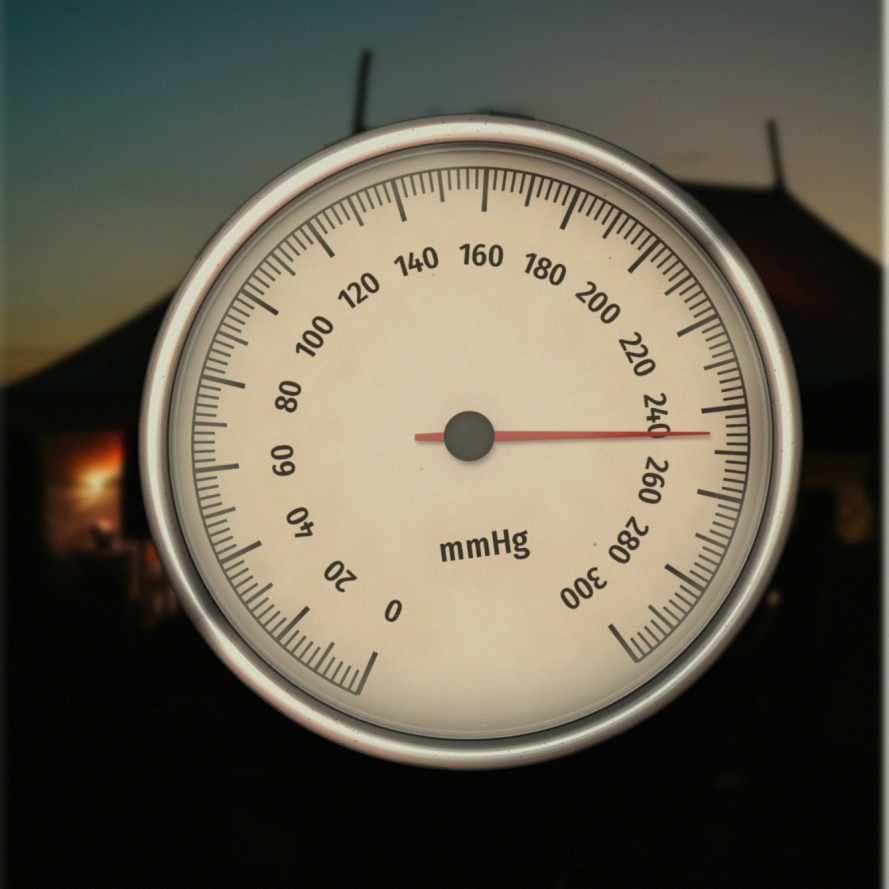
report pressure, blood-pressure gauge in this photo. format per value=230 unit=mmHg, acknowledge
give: value=246 unit=mmHg
